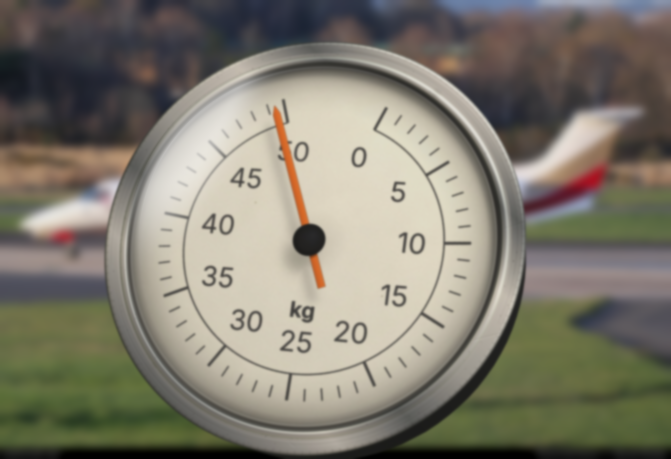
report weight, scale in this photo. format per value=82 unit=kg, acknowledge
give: value=49.5 unit=kg
